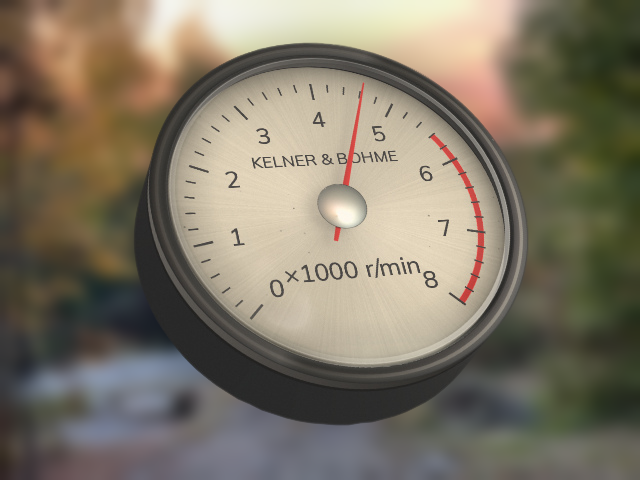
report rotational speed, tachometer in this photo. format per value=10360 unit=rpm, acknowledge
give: value=4600 unit=rpm
